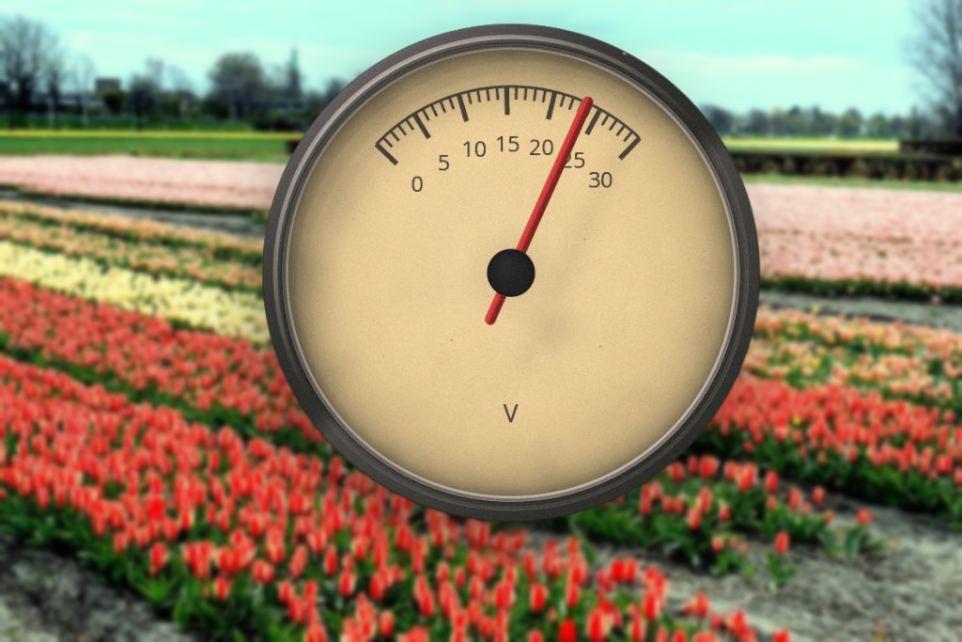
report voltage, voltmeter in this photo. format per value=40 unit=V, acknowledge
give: value=23.5 unit=V
